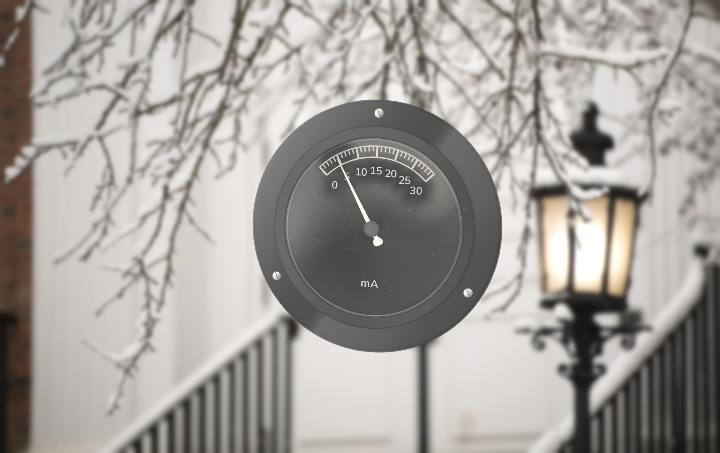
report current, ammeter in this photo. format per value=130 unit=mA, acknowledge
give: value=5 unit=mA
